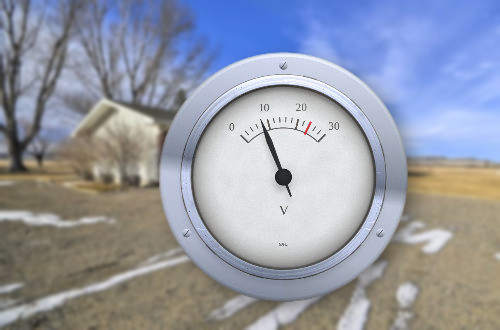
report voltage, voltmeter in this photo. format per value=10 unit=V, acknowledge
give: value=8 unit=V
